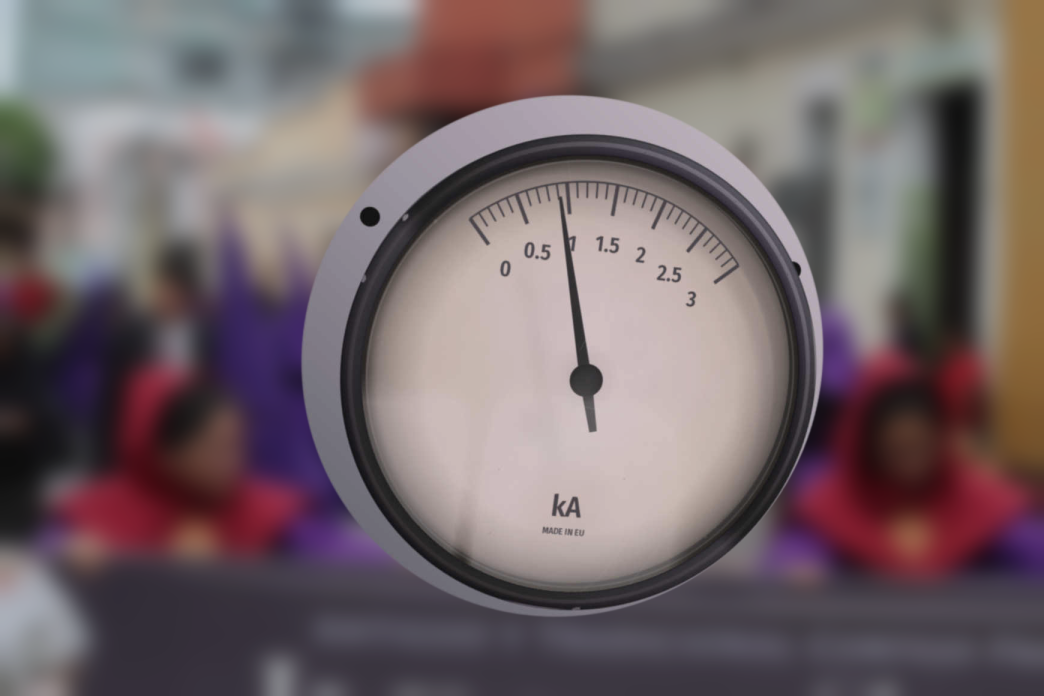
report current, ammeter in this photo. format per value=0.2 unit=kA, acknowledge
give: value=0.9 unit=kA
